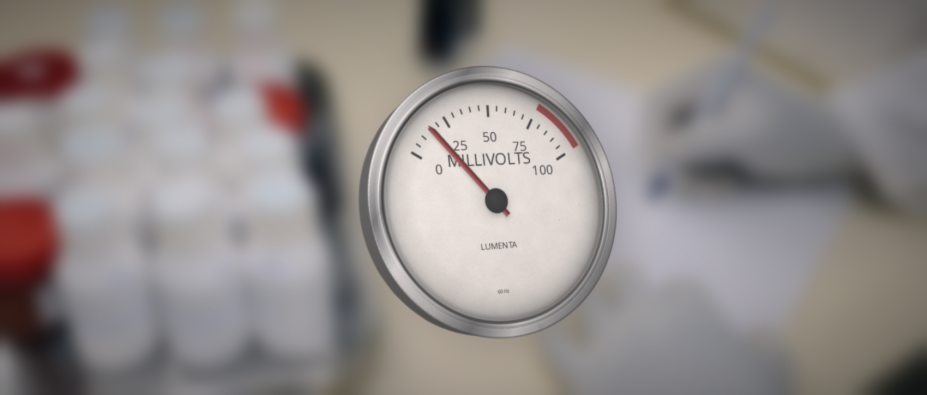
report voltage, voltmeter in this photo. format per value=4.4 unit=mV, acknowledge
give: value=15 unit=mV
